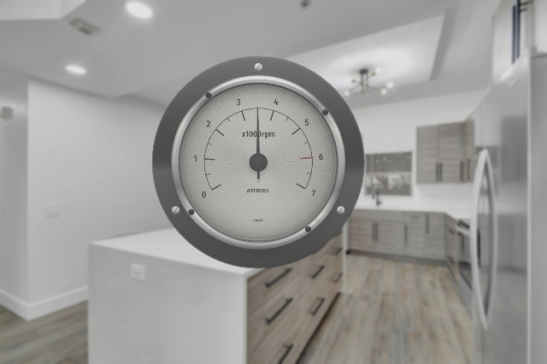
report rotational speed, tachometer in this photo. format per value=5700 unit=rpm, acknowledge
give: value=3500 unit=rpm
